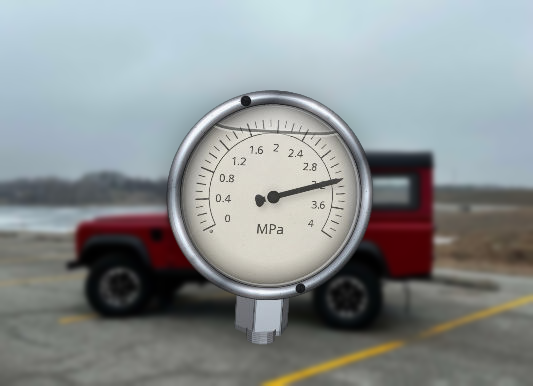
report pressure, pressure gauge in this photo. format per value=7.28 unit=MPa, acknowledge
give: value=3.2 unit=MPa
